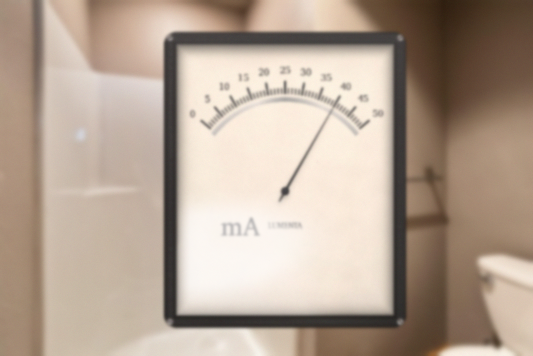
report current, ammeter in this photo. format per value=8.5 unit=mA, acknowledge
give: value=40 unit=mA
